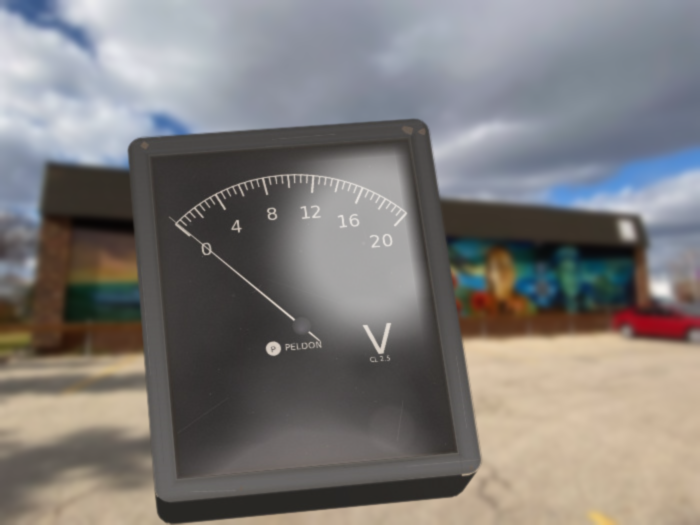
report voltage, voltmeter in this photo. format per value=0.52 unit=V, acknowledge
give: value=0 unit=V
